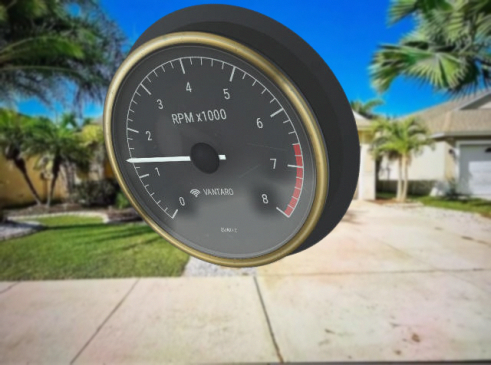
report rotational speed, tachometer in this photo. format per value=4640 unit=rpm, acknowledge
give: value=1400 unit=rpm
